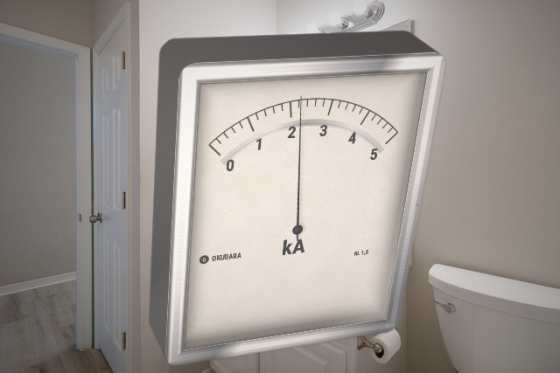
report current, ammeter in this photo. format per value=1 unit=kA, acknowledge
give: value=2.2 unit=kA
